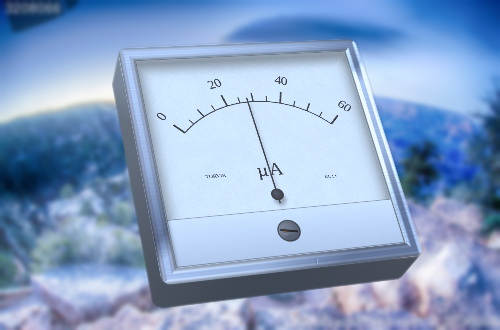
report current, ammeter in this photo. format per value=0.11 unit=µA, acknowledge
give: value=27.5 unit=µA
